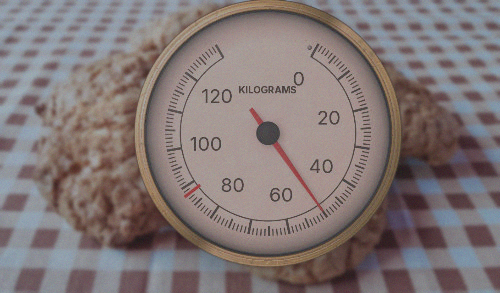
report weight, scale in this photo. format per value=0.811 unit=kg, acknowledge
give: value=50 unit=kg
